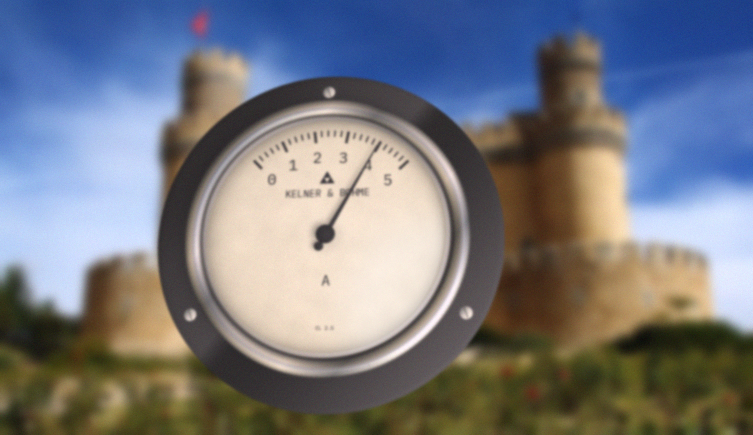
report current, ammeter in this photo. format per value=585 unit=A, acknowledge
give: value=4 unit=A
